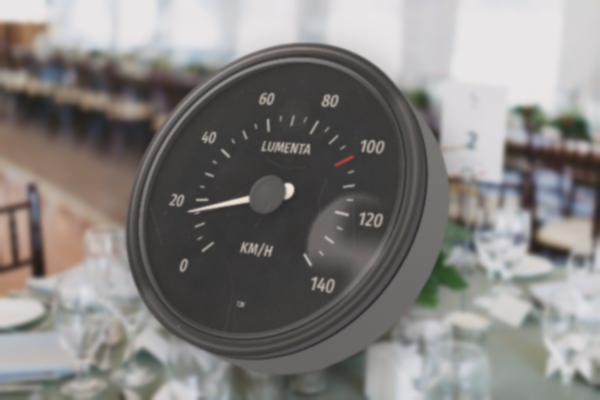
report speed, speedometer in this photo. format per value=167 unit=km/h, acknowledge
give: value=15 unit=km/h
